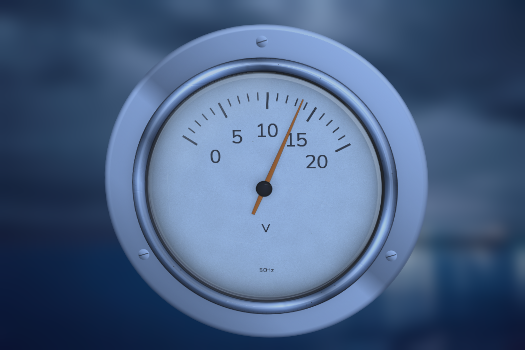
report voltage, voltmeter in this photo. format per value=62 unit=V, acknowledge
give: value=13.5 unit=V
